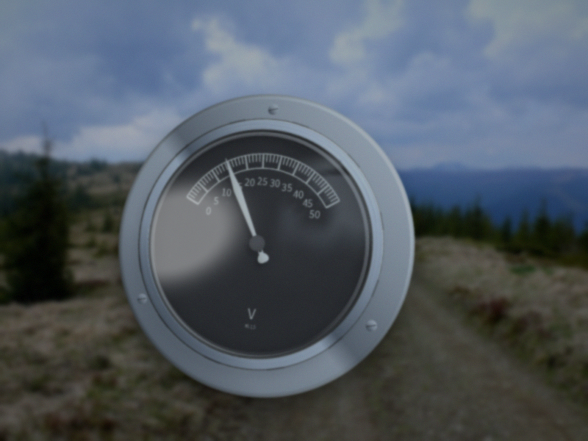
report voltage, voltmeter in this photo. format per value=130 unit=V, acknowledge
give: value=15 unit=V
